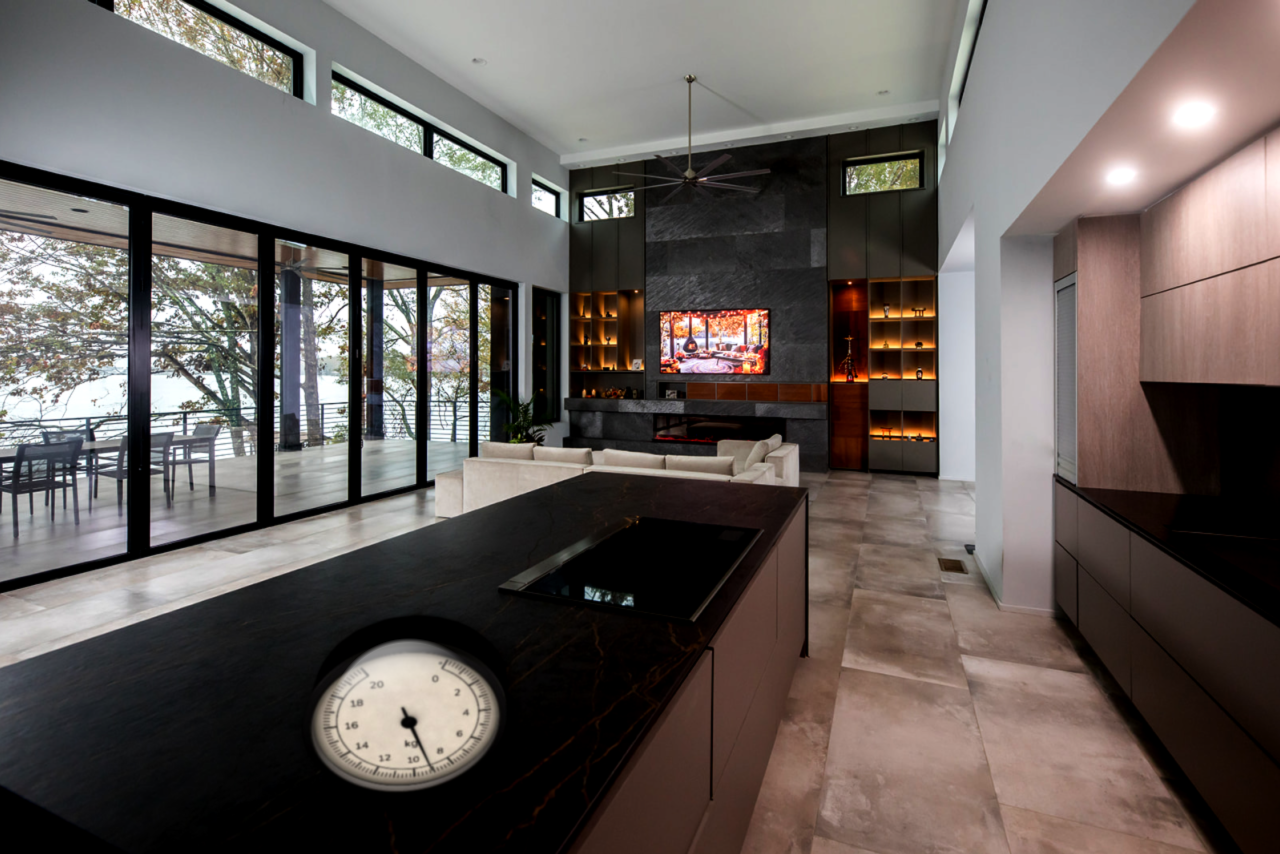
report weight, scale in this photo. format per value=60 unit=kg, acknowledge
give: value=9 unit=kg
